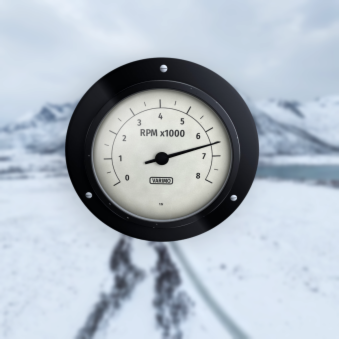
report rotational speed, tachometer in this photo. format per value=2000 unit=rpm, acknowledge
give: value=6500 unit=rpm
